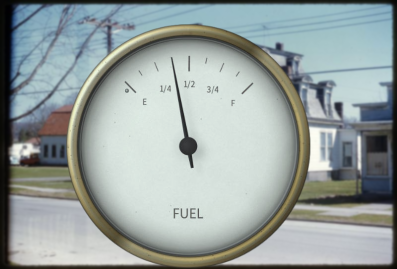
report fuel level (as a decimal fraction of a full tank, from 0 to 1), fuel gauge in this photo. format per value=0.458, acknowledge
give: value=0.375
